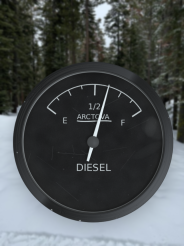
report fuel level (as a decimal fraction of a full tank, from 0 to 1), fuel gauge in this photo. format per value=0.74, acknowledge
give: value=0.625
